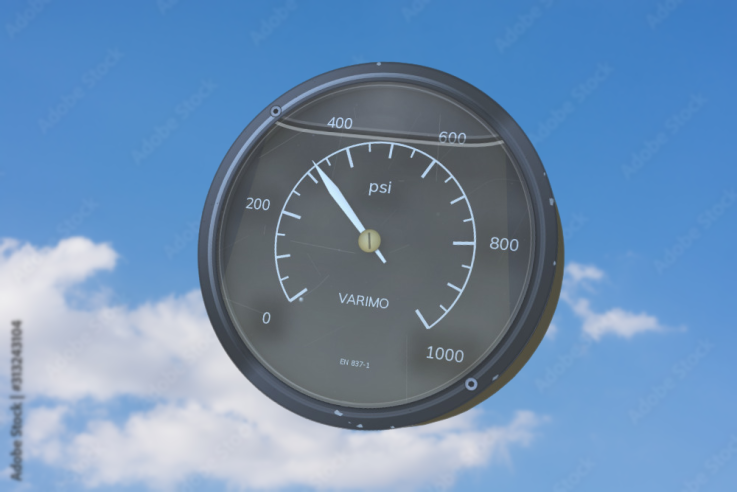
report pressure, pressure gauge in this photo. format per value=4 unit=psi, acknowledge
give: value=325 unit=psi
